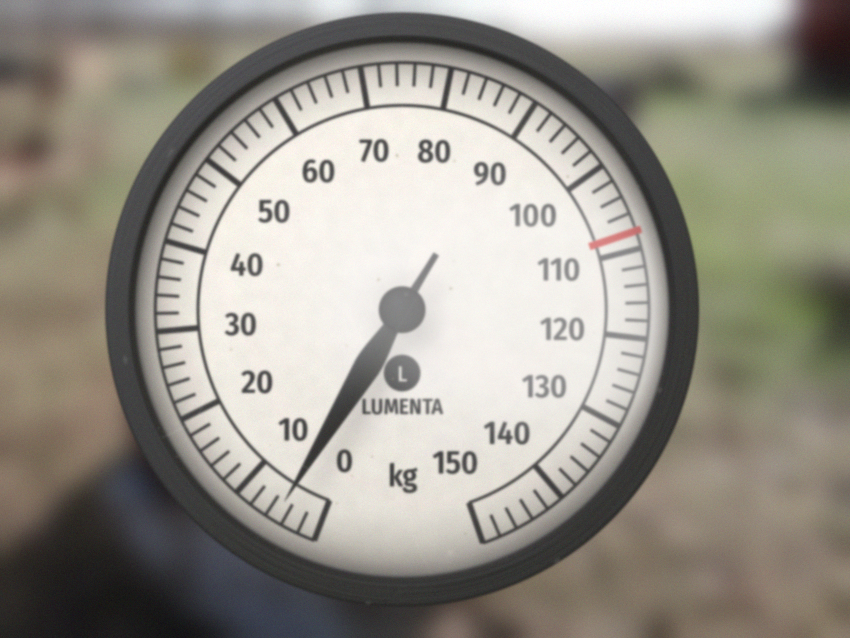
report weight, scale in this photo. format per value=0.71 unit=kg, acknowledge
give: value=5 unit=kg
